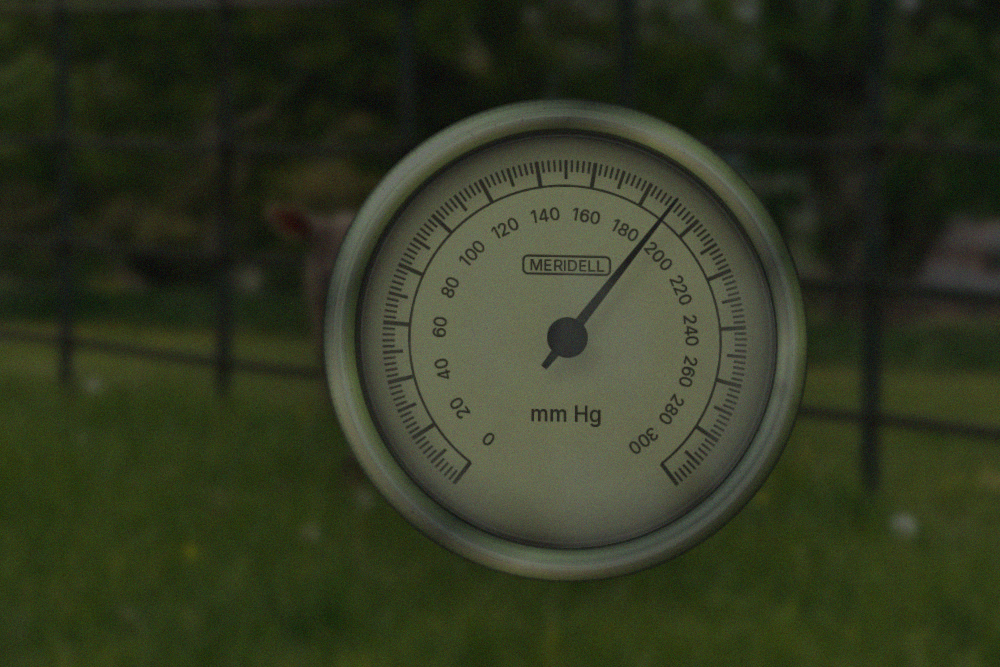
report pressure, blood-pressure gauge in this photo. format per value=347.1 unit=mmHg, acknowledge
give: value=190 unit=mmHg
